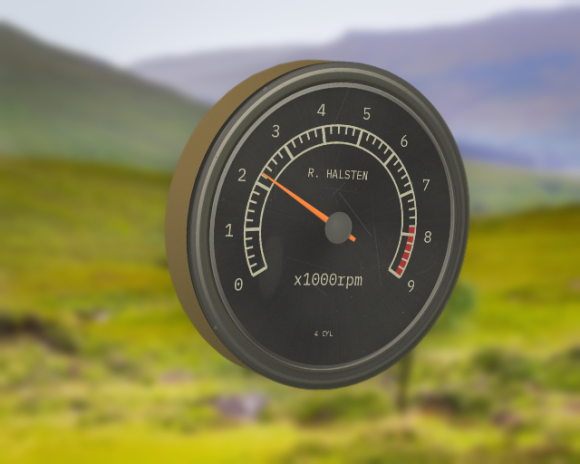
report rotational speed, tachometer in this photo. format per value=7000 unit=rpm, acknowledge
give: value=2200 unit=rpm
